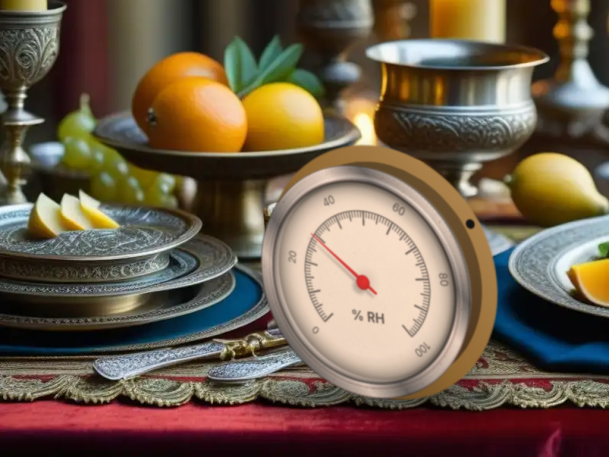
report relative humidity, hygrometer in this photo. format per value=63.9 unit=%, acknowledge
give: value=30 unit=%
